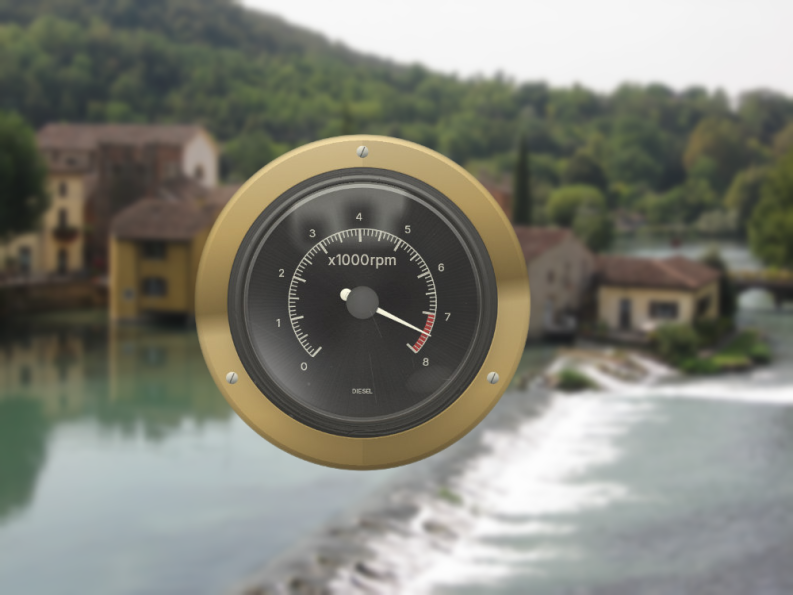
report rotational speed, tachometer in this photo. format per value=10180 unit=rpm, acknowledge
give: value=7500 unit=rpm
